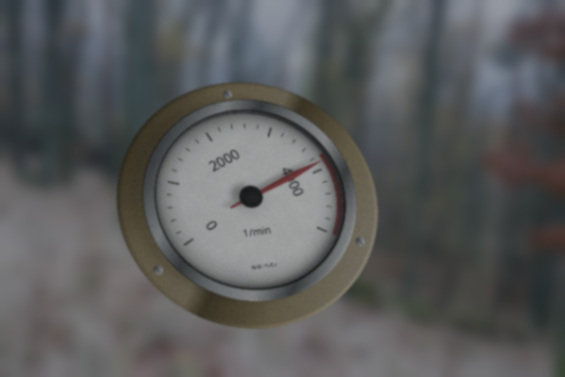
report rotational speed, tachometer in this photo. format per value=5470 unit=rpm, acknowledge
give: value=3900 unit=rpm
